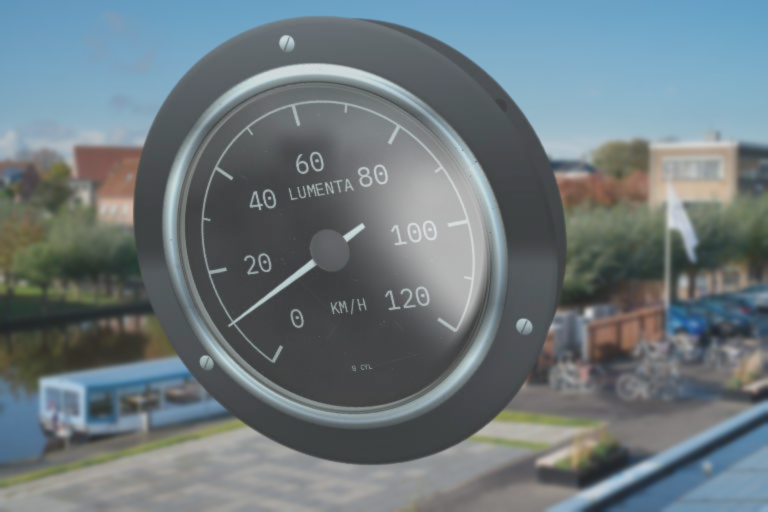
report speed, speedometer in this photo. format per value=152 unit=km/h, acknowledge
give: value=10 unit=km/h
